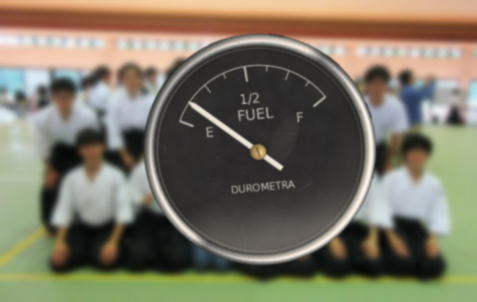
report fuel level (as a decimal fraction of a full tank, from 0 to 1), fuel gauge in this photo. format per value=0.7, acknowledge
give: value=0.125
